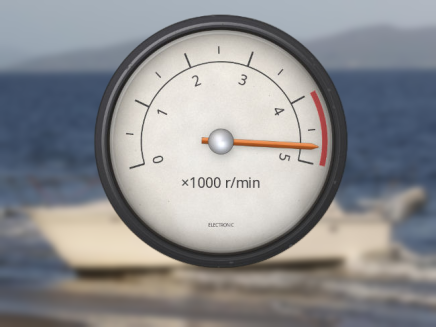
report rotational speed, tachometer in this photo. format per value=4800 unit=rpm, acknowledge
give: value=4750 unit=rpm
